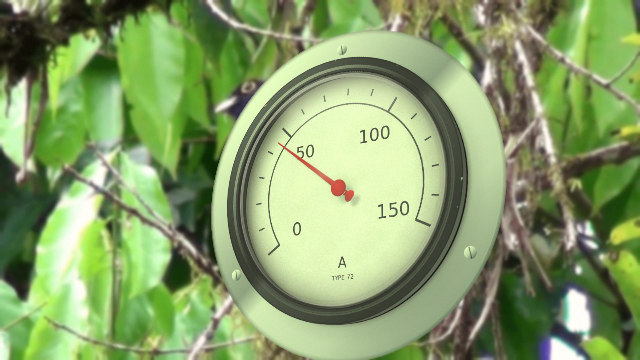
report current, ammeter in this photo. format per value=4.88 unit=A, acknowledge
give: value=45 unit=A
